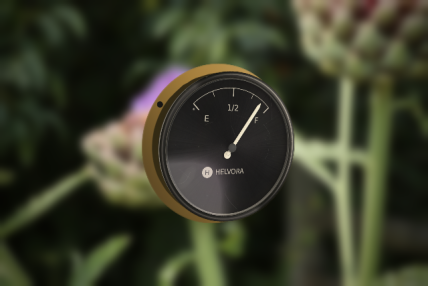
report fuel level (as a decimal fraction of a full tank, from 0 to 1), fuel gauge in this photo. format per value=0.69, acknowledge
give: value=0.875
